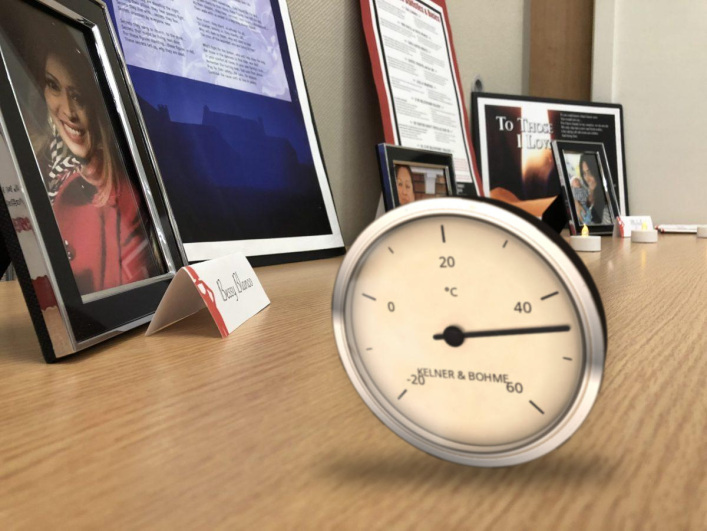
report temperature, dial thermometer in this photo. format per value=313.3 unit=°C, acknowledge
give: value=45 unit=°C
